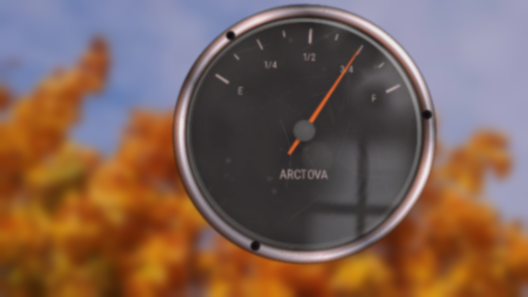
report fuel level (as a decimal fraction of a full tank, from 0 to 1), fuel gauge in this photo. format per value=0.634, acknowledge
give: value=0.75
